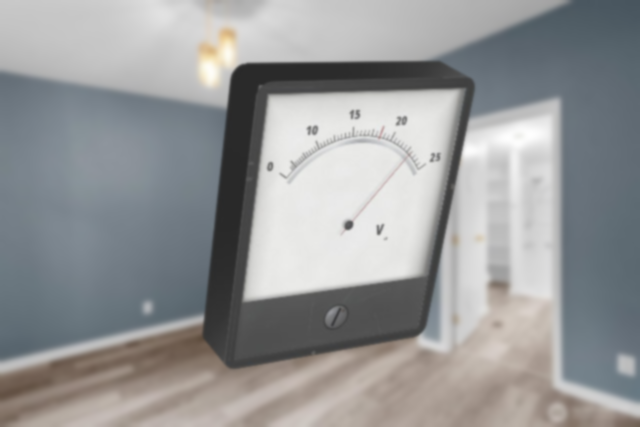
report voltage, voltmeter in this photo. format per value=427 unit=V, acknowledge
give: value=22.5 unit=V
